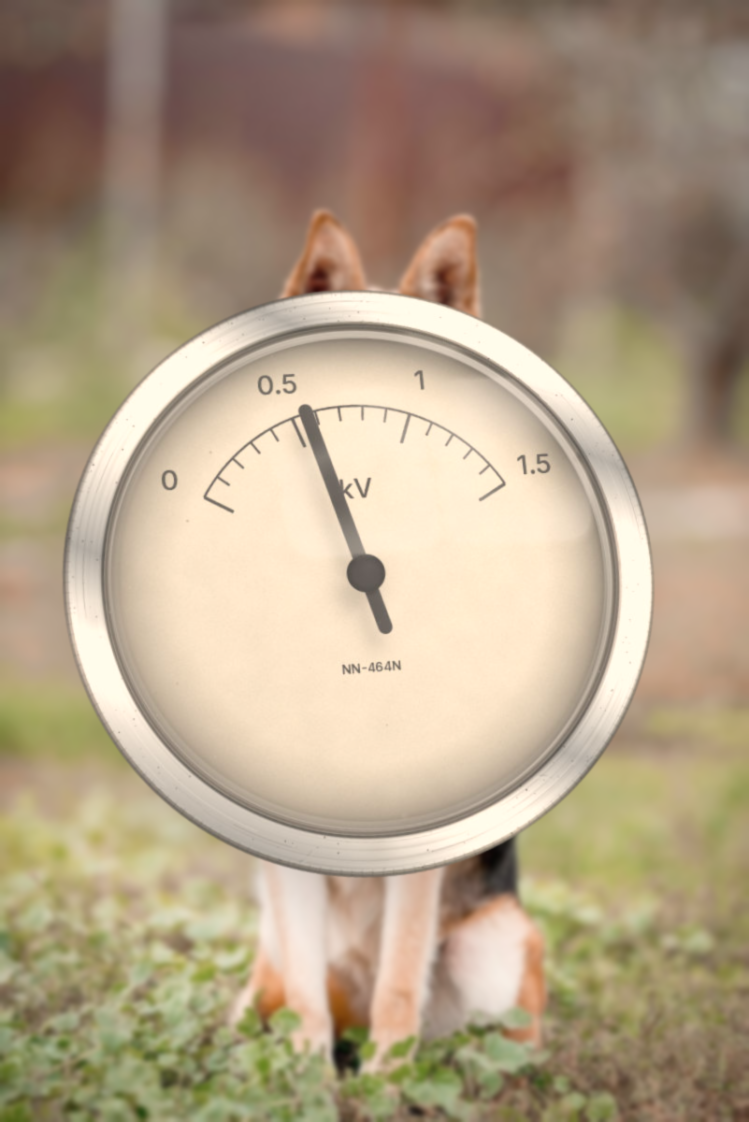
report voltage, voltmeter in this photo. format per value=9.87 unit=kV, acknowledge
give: value=0.55 unit=kV
